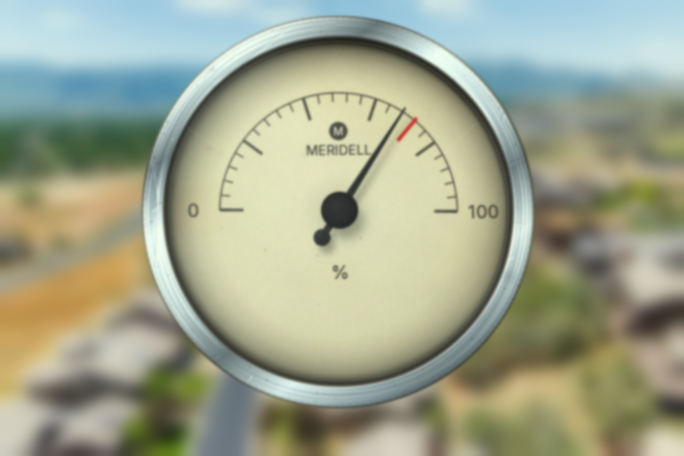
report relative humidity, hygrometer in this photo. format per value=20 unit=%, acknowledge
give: value=68 unit=%
